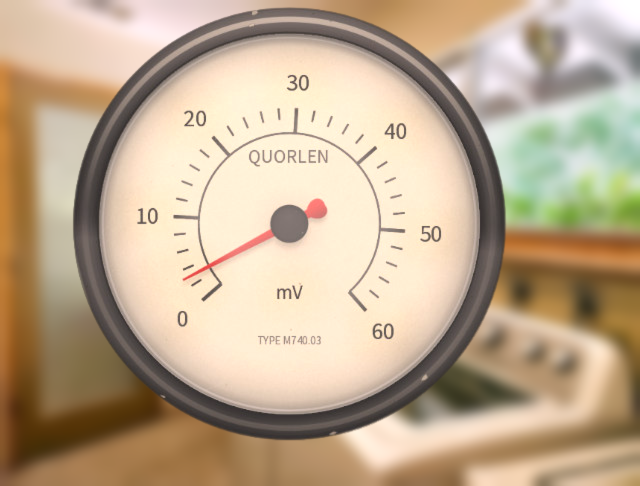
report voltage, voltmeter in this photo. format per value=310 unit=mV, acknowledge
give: value=3 unit=mV
